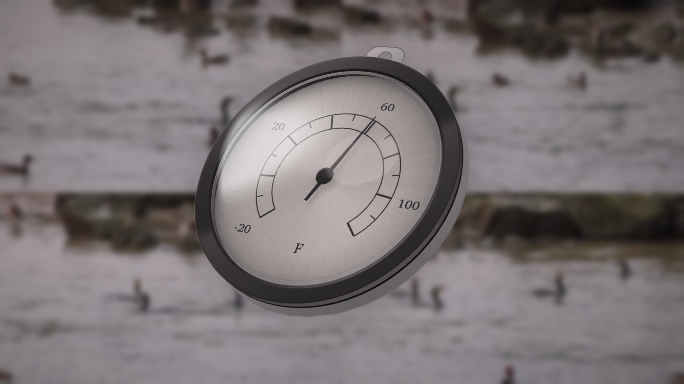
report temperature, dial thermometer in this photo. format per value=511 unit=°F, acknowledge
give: value=60 unit=°F
